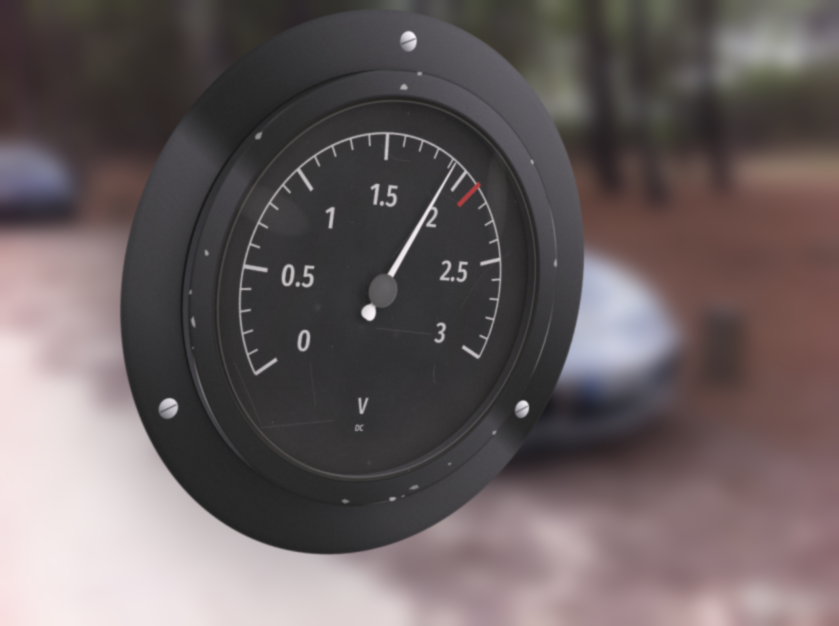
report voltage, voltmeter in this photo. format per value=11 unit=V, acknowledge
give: value=1.9 unit=V
